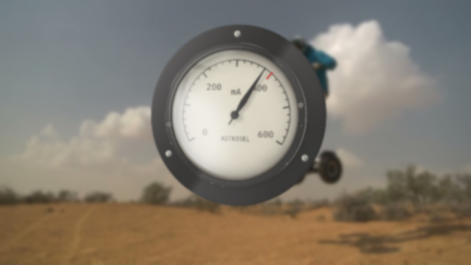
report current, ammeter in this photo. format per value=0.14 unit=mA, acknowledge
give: value=380 unit=mA
